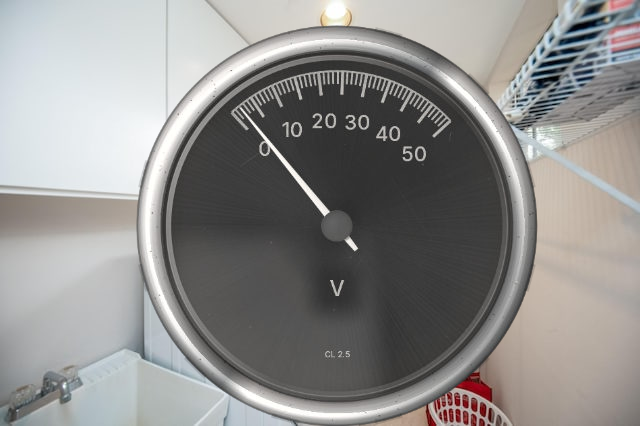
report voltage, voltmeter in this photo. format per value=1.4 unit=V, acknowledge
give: value=2 unit=V
